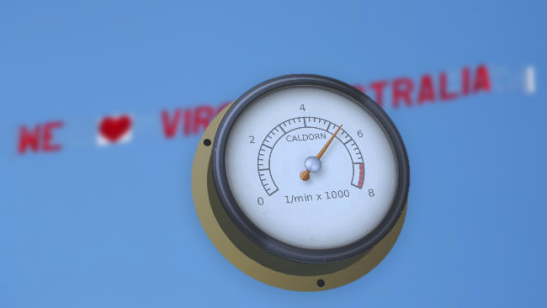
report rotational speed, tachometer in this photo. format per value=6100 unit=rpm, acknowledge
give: value=5400 unit=rpm
